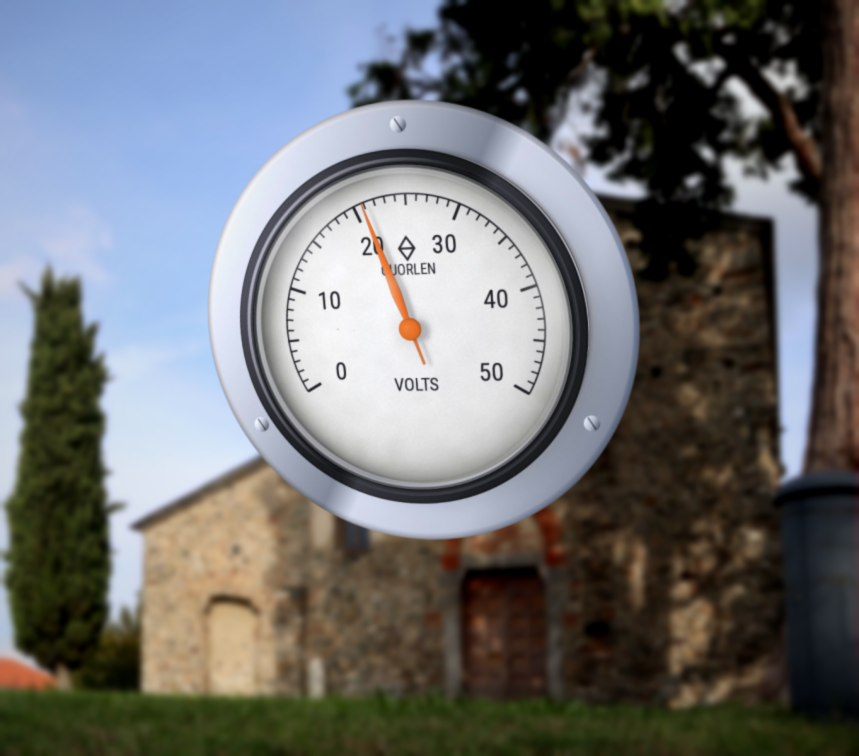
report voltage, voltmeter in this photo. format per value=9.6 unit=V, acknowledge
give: value=21 unit=V
